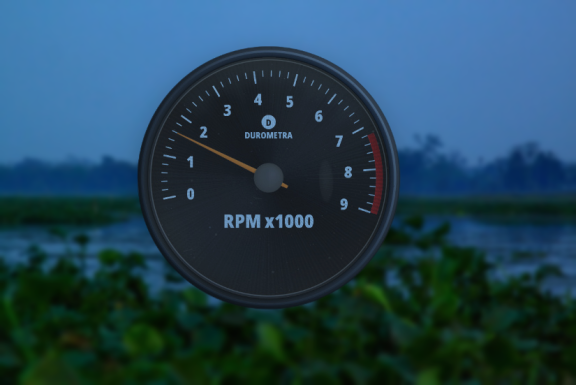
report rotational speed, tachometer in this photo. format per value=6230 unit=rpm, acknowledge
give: value=1600 unit=rpm
